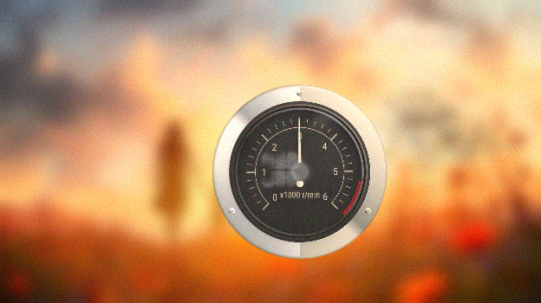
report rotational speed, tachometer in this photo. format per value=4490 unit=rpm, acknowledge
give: value=3000 unit=rpm
